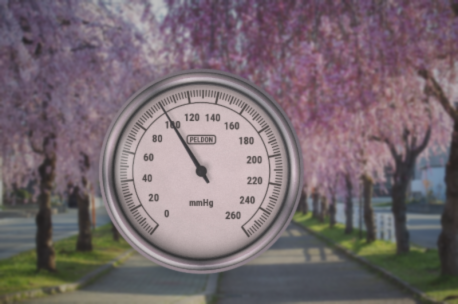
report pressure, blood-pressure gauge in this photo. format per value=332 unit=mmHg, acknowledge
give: value=100 unit=mmHg
